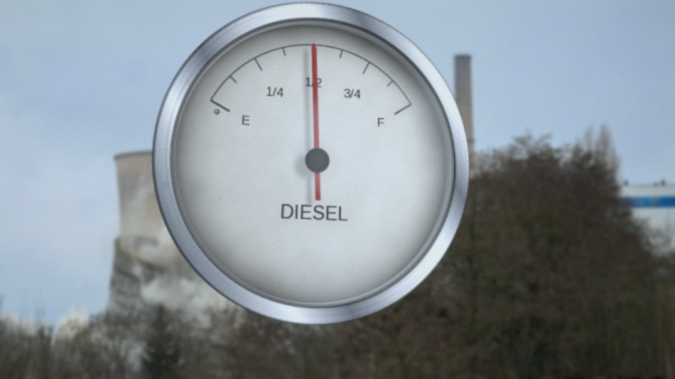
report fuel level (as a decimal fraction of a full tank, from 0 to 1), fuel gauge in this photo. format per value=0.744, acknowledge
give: value=0.5
